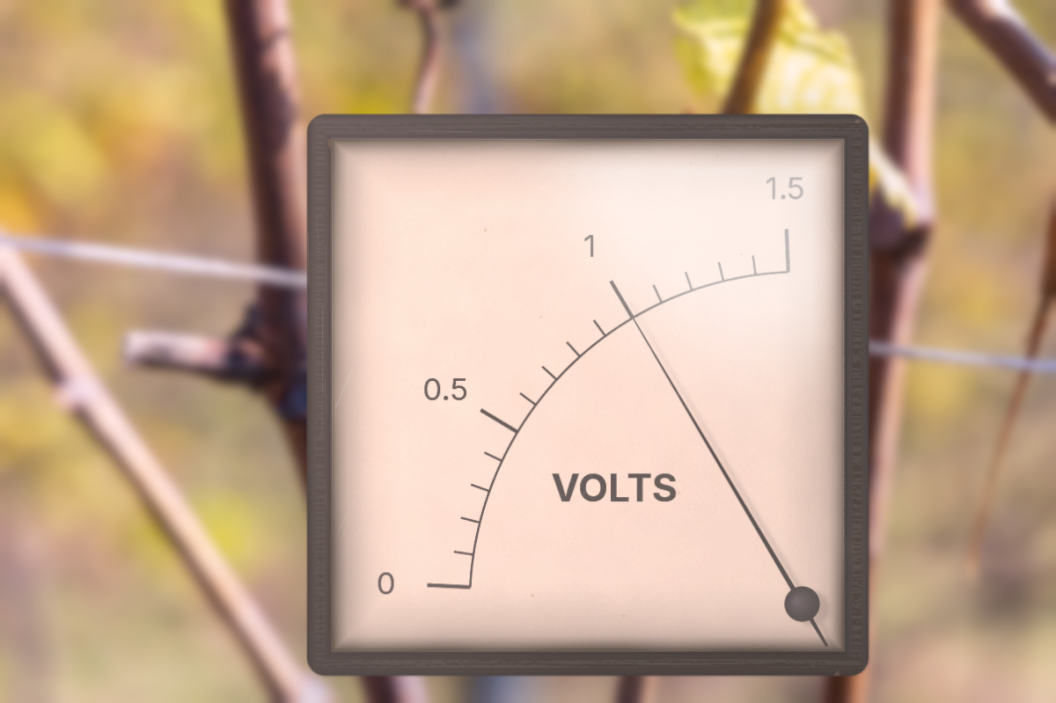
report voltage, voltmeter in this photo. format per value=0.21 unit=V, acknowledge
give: value=1 unit=V
